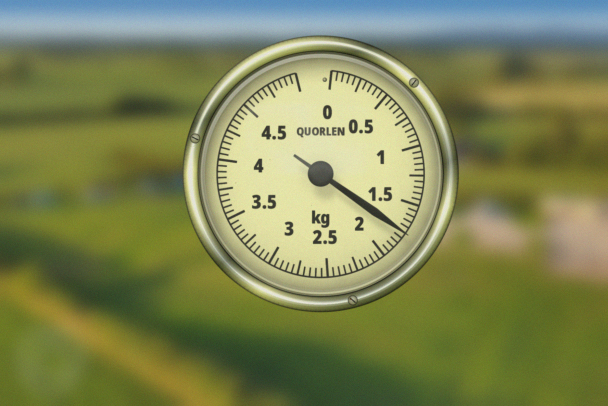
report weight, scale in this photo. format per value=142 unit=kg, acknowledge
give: value=1.75 unit=kg
